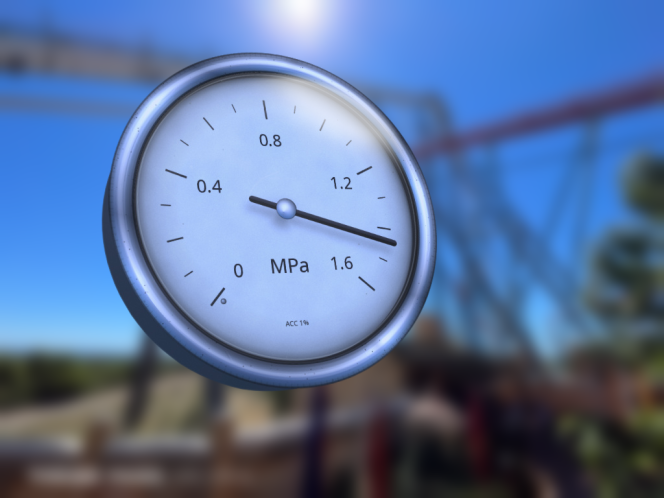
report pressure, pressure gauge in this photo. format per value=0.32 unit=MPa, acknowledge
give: value=1.45 unit=MPa
